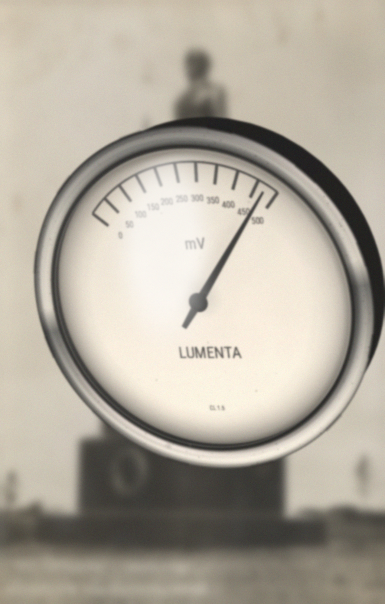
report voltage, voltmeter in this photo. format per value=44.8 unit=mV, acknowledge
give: value=475 unit=mV
